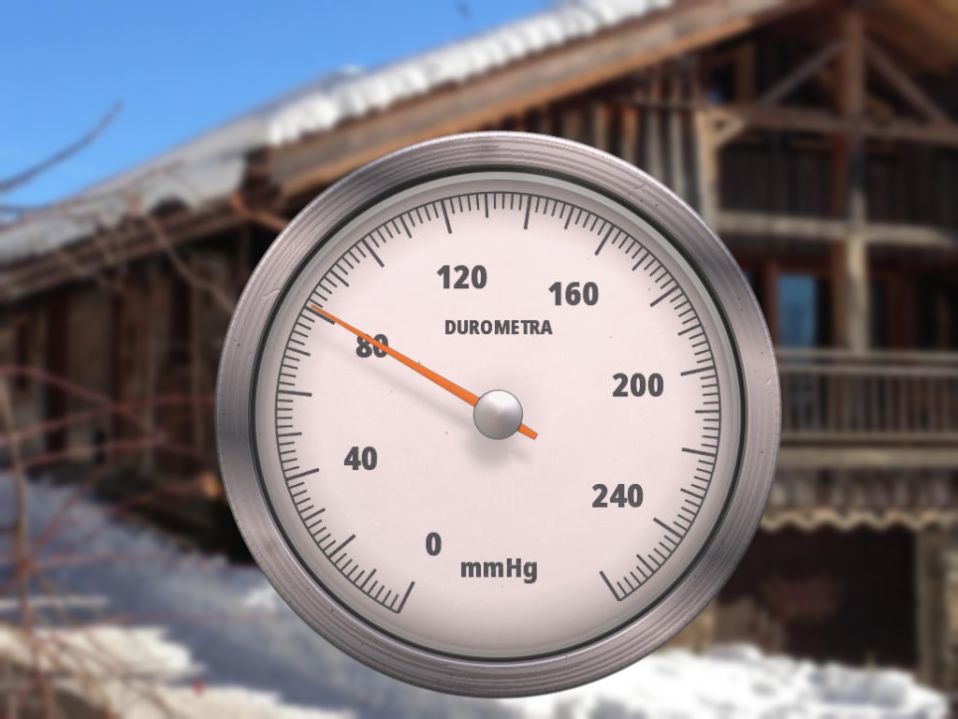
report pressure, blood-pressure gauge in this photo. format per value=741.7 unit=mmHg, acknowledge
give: value=81 unit=mmHg
